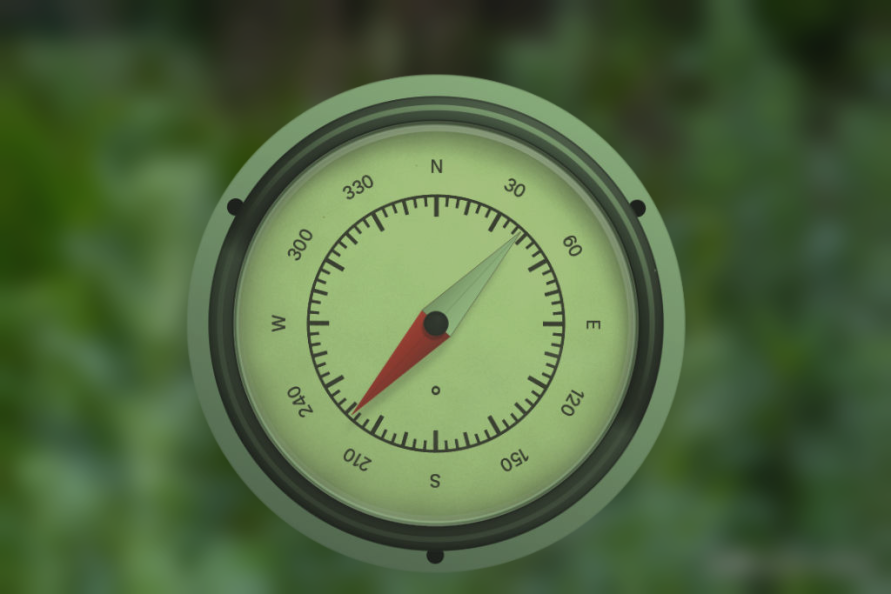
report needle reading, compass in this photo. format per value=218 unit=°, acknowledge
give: value=222.5 unit=°
